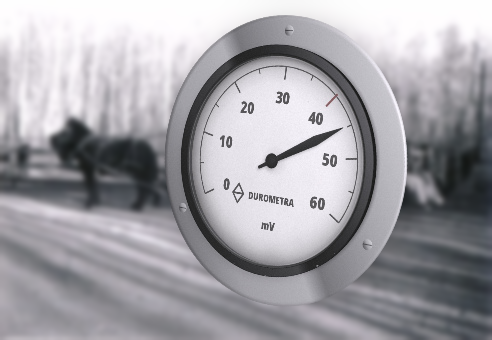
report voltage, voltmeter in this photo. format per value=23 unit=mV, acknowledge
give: value=45 unit=mV
